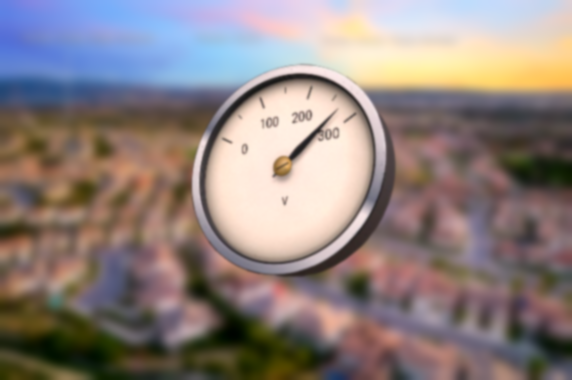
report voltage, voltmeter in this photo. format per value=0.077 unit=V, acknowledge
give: value=275 unit=V
